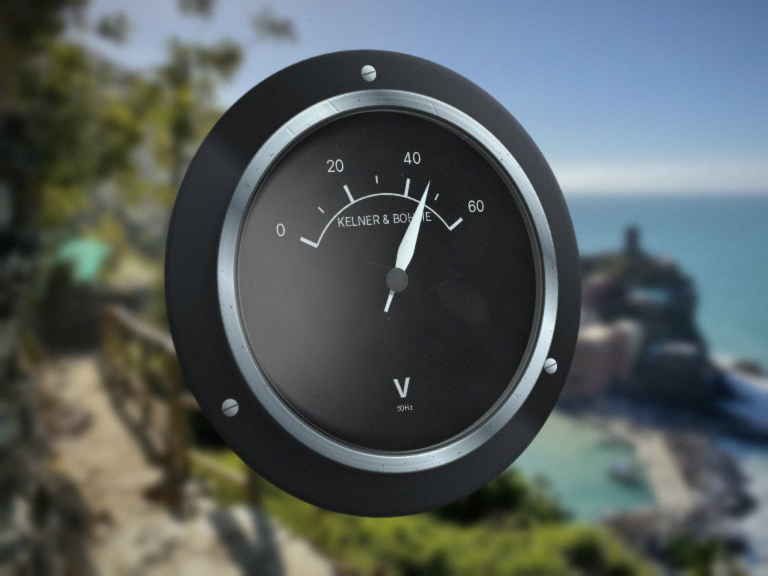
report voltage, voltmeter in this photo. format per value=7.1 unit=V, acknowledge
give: value=45 unit=V
